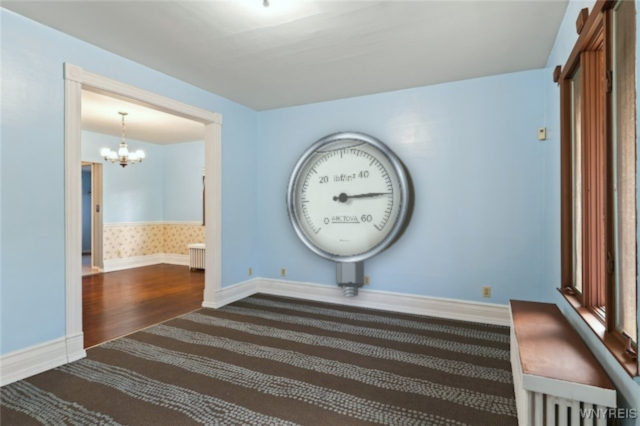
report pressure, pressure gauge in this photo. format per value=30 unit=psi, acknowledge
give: value=50 unit=psi
